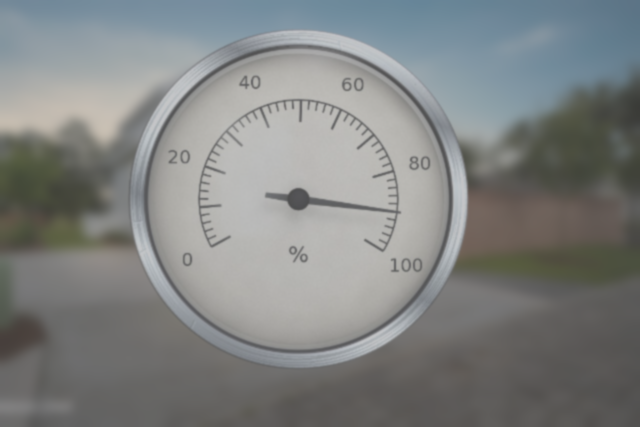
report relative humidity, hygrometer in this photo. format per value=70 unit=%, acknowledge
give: value=90 unit=%
